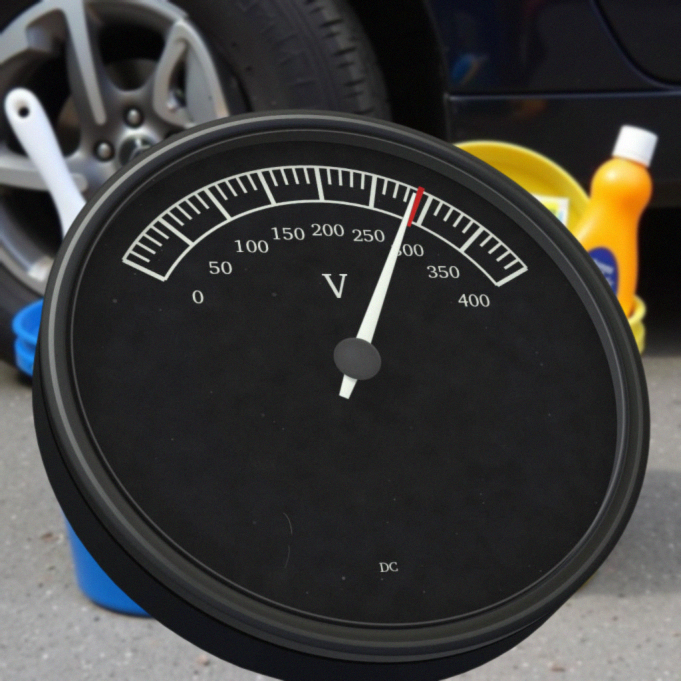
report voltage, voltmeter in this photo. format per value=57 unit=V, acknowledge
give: value=285 unit=V
